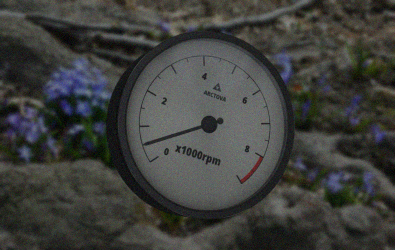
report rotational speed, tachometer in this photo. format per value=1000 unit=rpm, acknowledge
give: value=500 unit=rpm
